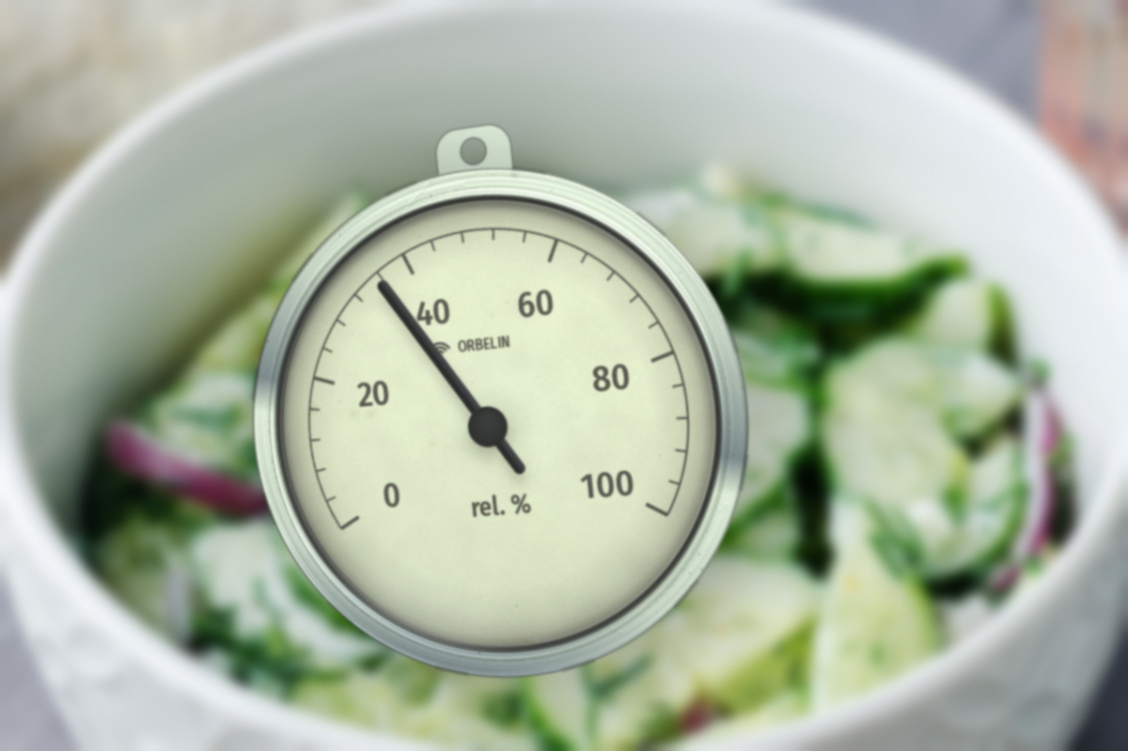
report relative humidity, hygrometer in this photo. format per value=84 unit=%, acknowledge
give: value=36 unit=%
